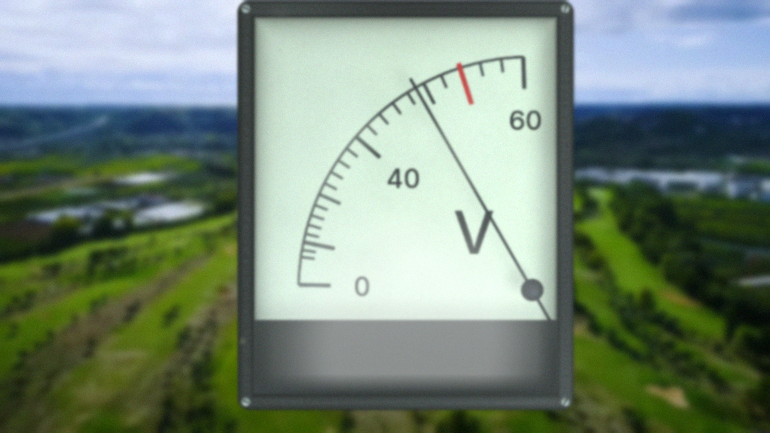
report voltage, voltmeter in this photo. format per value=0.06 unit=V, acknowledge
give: value=49 unit=V
